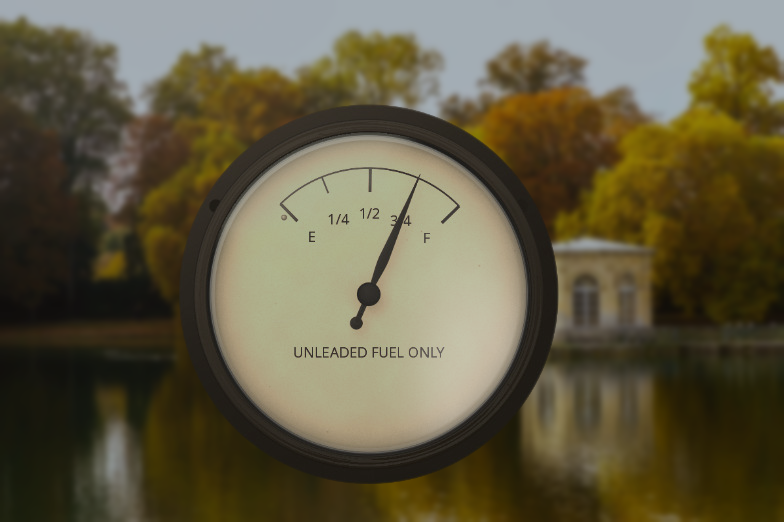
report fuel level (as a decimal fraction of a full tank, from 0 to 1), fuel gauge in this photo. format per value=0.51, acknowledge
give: value=0.75
